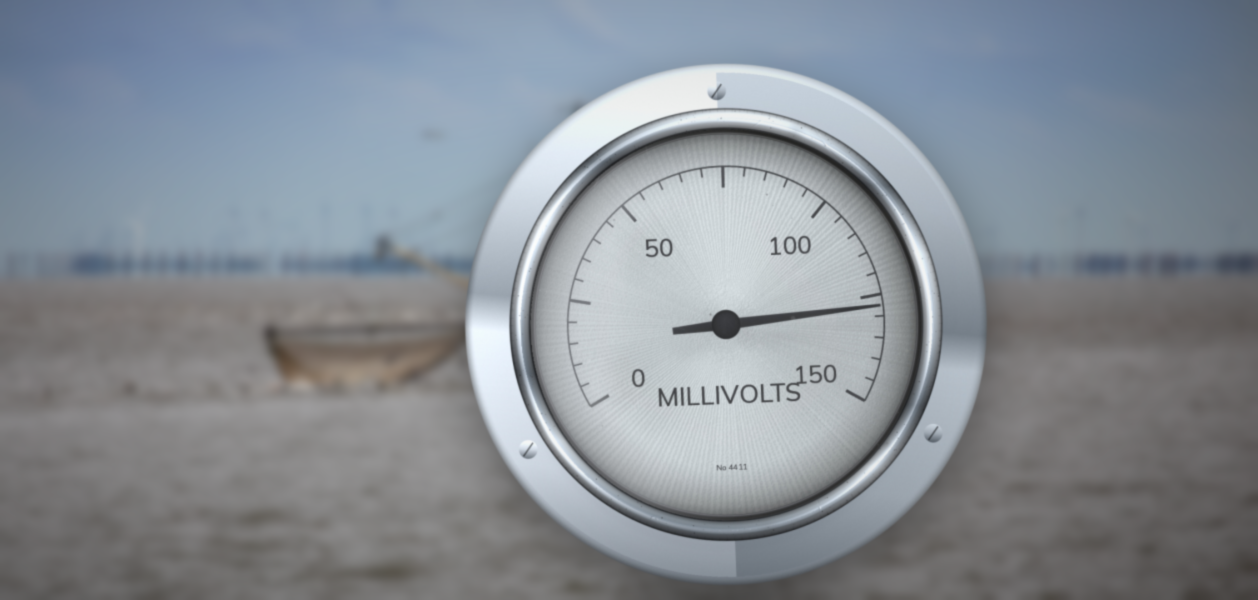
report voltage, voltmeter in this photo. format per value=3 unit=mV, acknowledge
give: value=127.5 unit=mV
